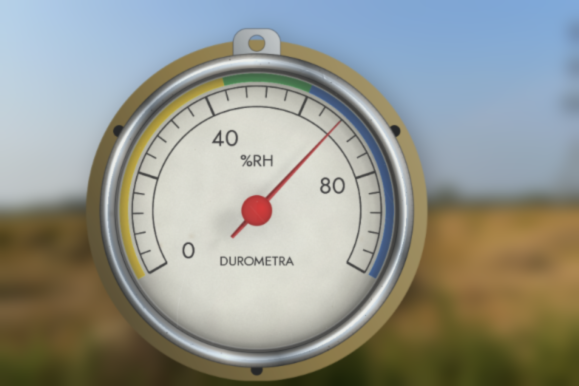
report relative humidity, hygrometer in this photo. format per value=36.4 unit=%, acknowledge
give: value=68 unit=%
